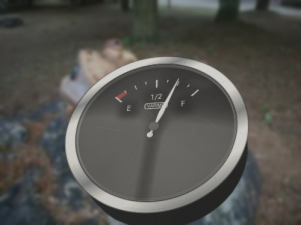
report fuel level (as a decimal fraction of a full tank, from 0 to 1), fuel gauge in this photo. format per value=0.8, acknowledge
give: value=0.75
